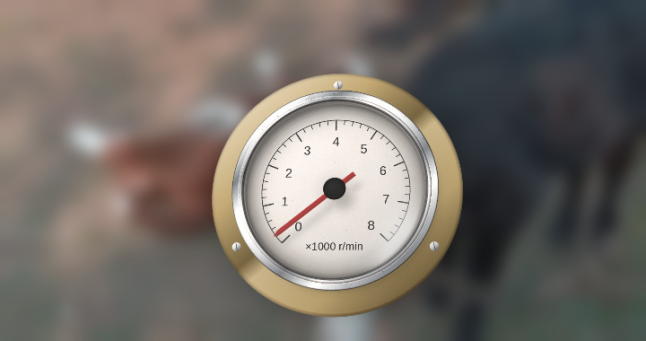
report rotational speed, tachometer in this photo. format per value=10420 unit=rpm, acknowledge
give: value=200 unit=rpm
